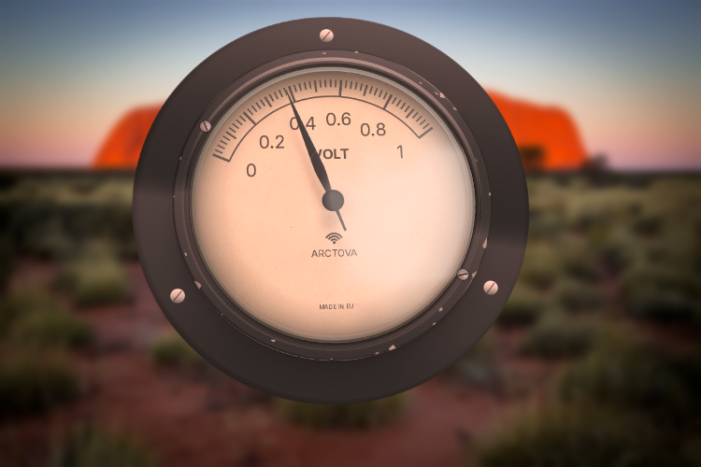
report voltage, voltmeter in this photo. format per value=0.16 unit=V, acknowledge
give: value=0.38 unit=V
